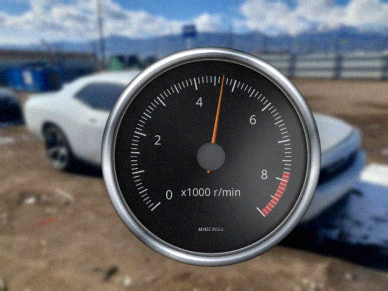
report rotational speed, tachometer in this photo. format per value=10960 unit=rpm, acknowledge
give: value=4700 unit=rpm
